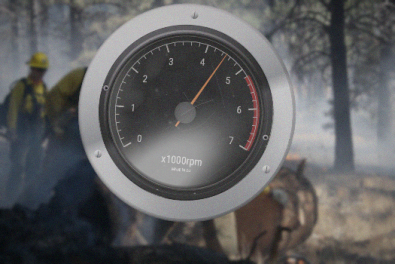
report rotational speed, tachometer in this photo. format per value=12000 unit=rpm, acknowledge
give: value=4500 unit=rpm
